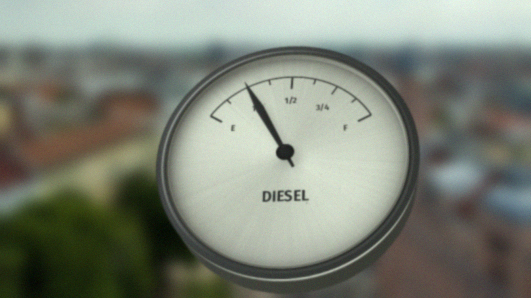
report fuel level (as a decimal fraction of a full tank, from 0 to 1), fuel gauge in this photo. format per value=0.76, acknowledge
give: value=0.25
